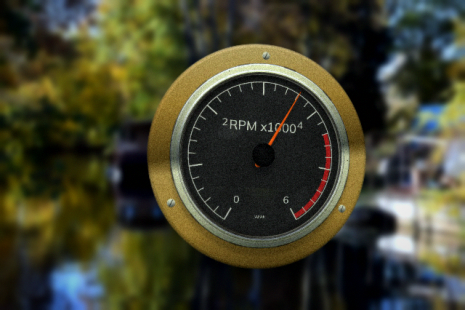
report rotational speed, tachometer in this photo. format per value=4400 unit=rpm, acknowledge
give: value=3600 unit=rpm
